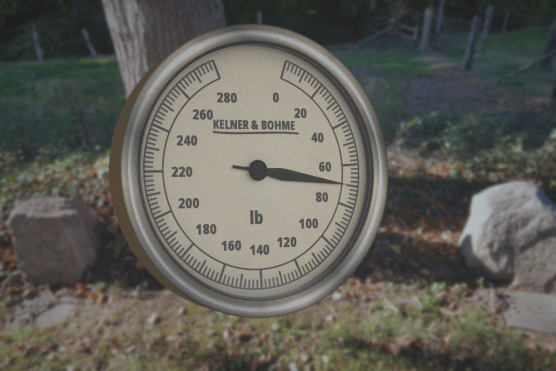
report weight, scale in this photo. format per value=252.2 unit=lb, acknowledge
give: value=70 unit=lb
